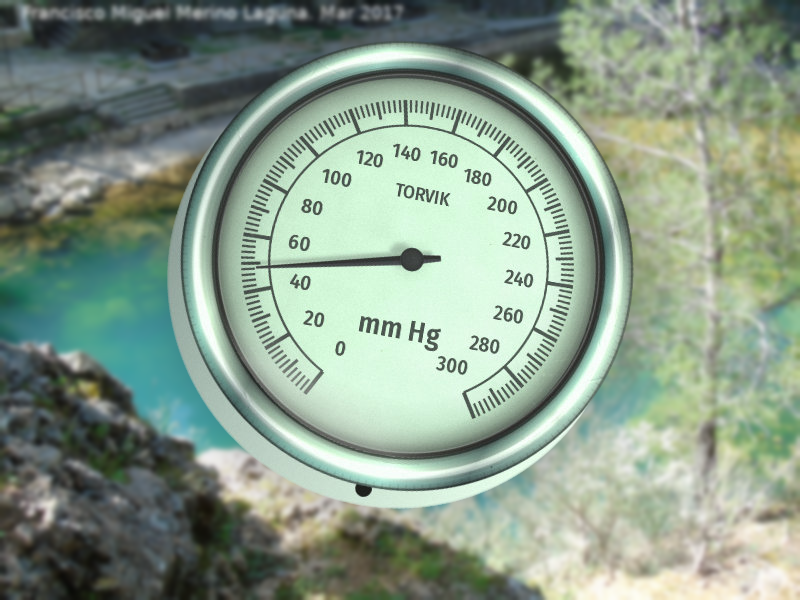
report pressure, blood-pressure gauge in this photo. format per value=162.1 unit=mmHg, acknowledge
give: value=48 unit=mmHg
